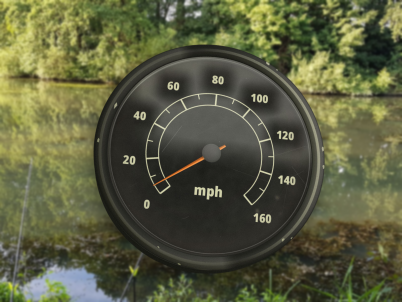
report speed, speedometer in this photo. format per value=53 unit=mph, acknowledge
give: value=5 unit=mph
